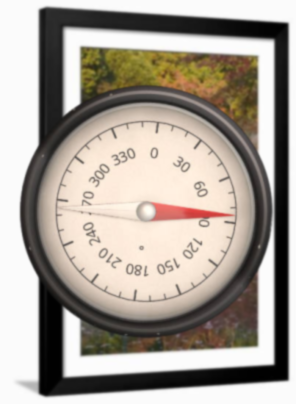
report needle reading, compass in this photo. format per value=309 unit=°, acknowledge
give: value=85 unit=°
